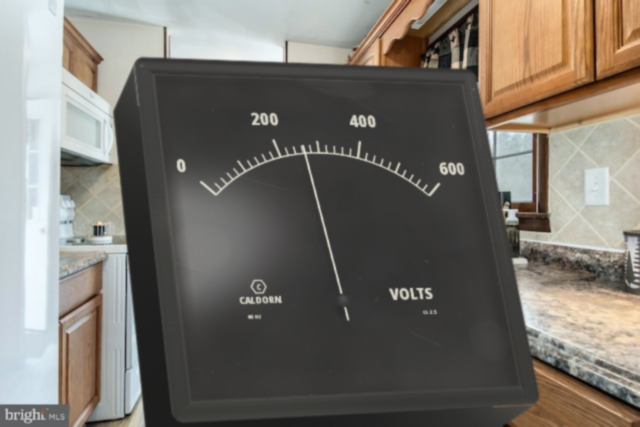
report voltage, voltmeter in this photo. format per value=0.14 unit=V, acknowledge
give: value=260 unit=V
